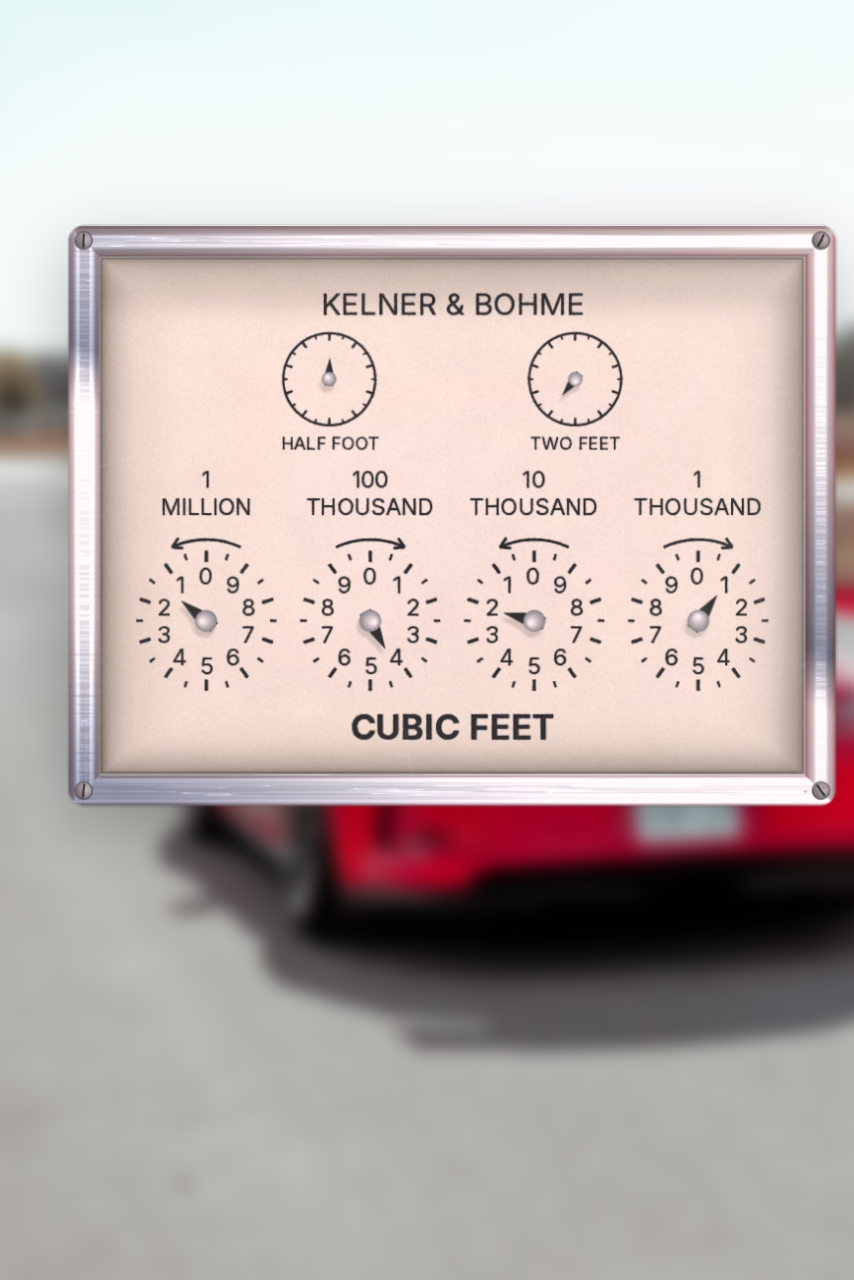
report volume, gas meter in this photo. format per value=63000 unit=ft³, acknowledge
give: value=142100 unit=ft³
